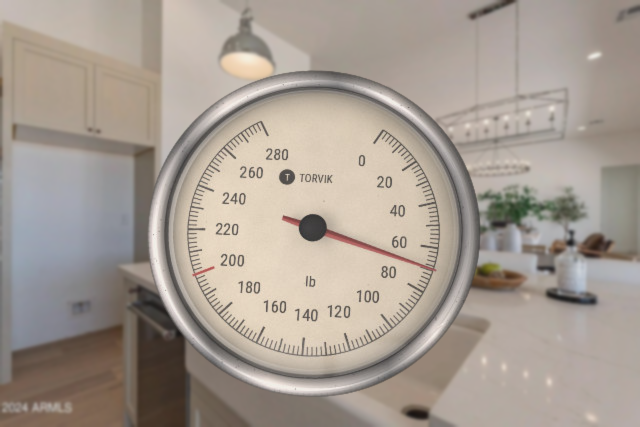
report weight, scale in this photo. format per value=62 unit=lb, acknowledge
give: value=70 unit=lb
